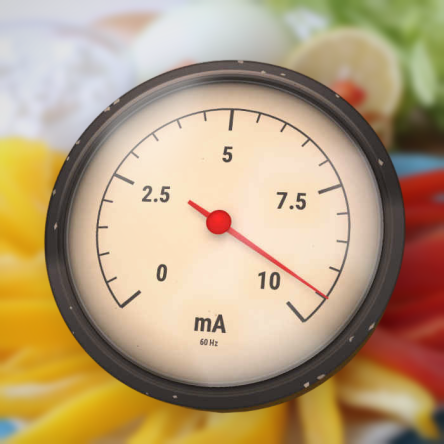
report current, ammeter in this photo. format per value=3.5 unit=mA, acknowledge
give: value=9.5 unit=mA
